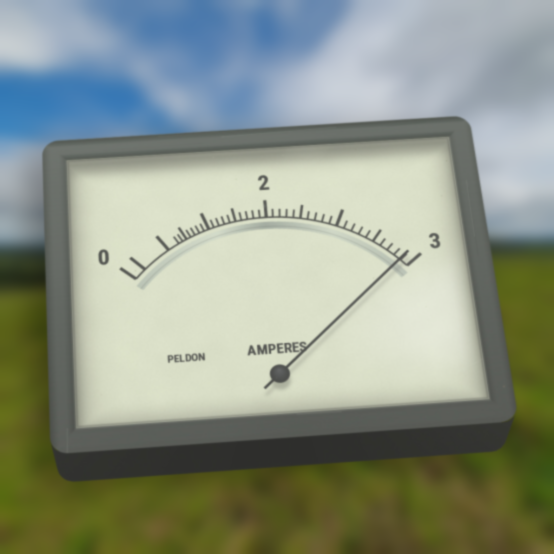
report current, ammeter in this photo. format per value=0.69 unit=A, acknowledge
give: value=2.95 unit=A
